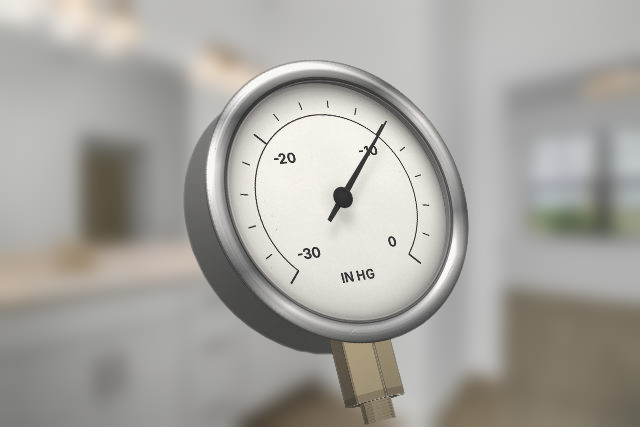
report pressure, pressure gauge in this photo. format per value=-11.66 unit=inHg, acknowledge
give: value=-10 unit=inHg
